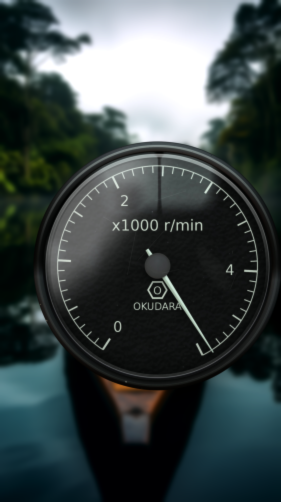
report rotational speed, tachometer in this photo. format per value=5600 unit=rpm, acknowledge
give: value=4900 unit=rpm
